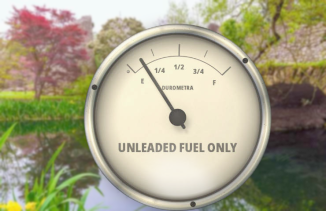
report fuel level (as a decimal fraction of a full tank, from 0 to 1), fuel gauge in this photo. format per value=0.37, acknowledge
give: value=0.125
